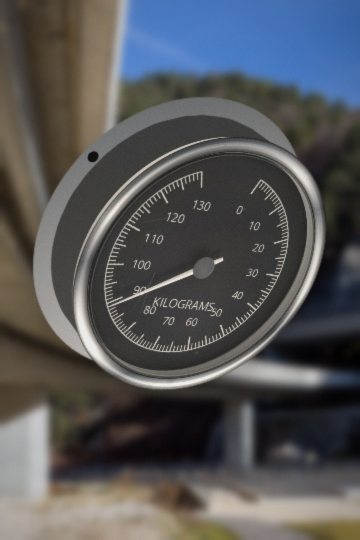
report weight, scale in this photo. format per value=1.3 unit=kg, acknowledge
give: value=90 unit=kg
